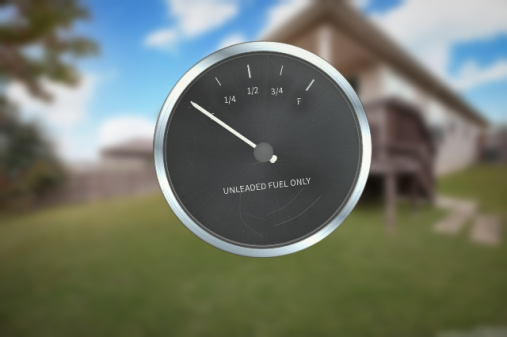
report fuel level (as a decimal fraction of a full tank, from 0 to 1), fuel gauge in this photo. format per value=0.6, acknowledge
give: value=0
